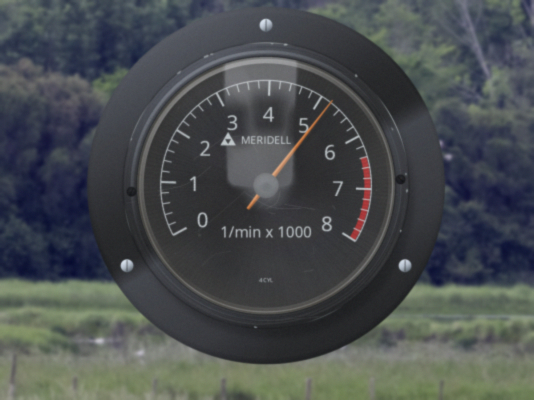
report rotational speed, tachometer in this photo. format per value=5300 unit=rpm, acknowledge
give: value=5200 unit=rpm
